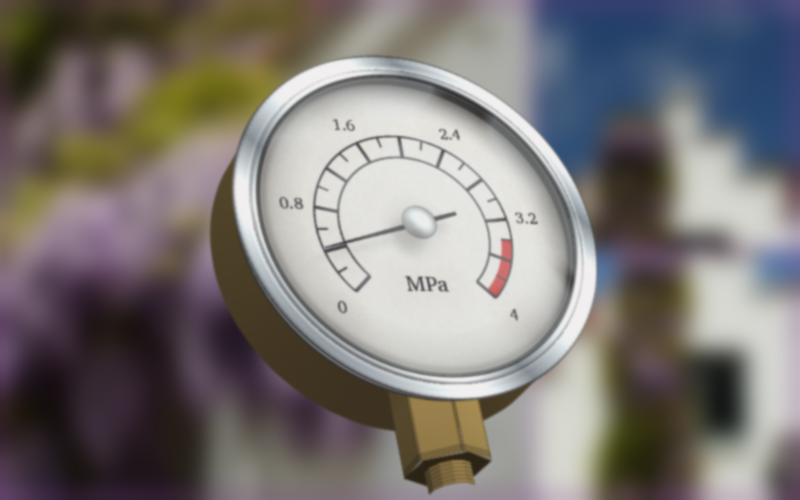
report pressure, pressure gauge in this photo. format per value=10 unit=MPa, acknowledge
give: value=0.4 unit=MPa
